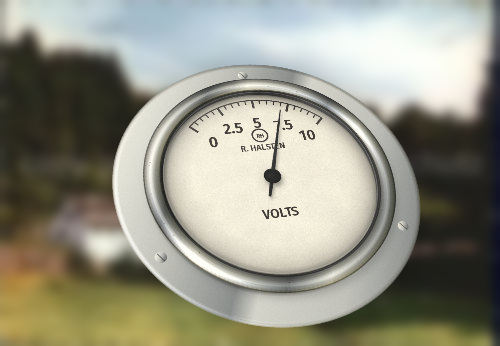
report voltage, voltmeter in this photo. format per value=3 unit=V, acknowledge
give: value=7 unit=V
